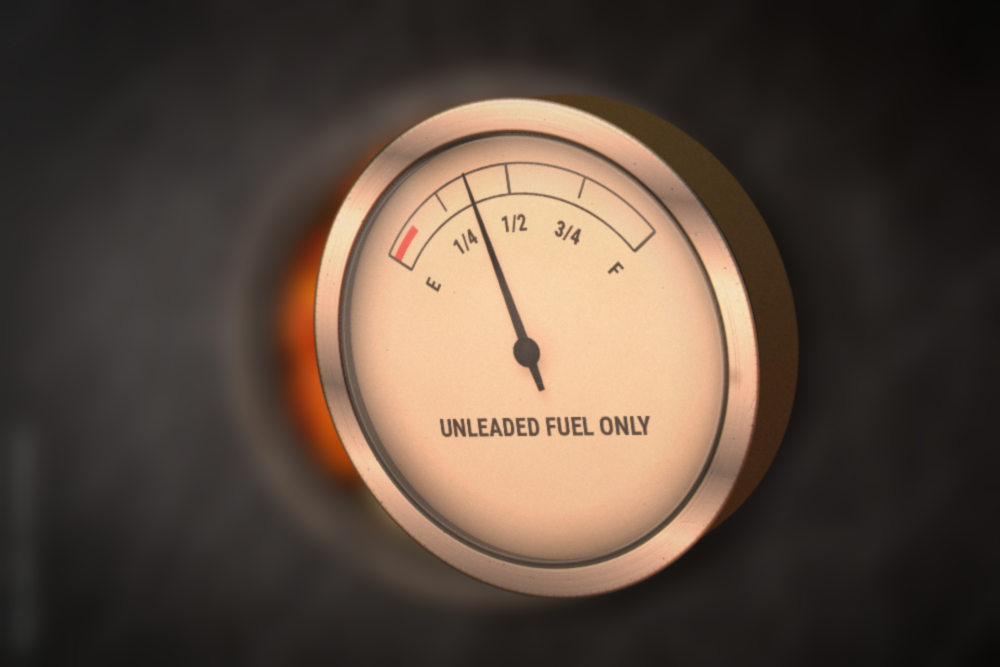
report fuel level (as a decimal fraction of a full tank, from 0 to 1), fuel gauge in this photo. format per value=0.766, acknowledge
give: value=0.375
